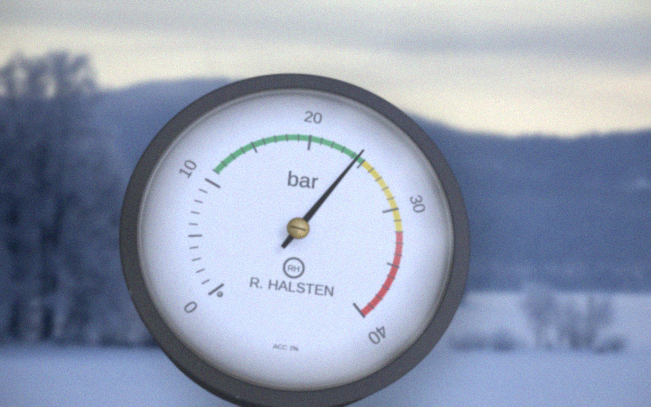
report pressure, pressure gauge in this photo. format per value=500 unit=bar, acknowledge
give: value=24.5 unit=bar
